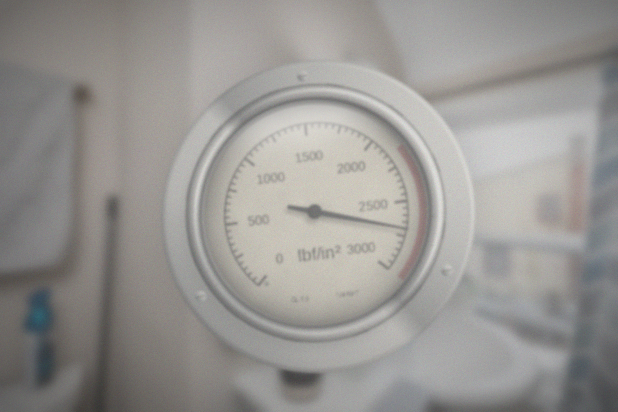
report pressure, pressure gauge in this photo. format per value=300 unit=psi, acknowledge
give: value=2700 unit=psi
